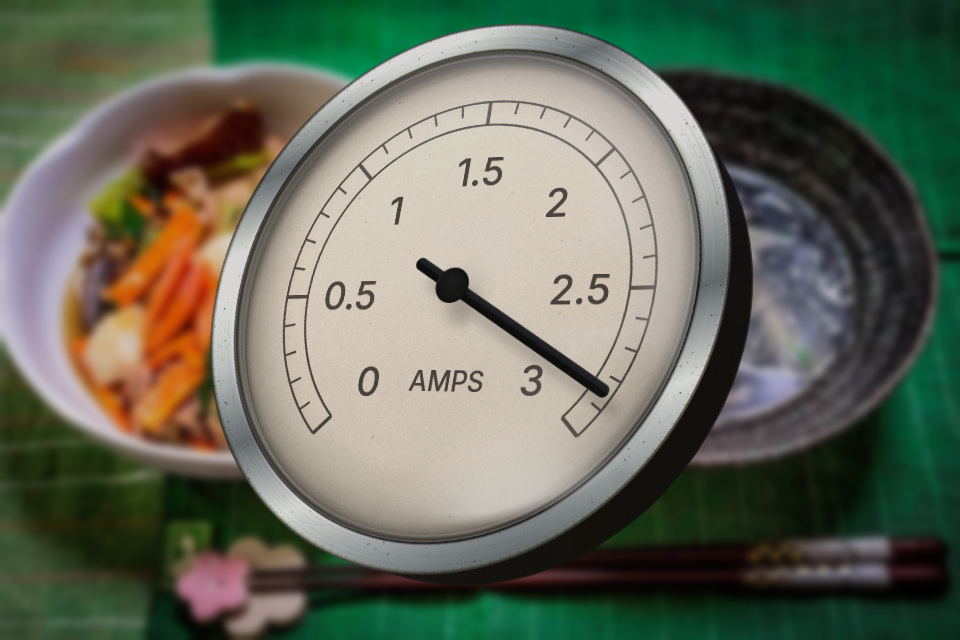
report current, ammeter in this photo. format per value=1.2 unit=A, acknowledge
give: value=2.85 unit=A
